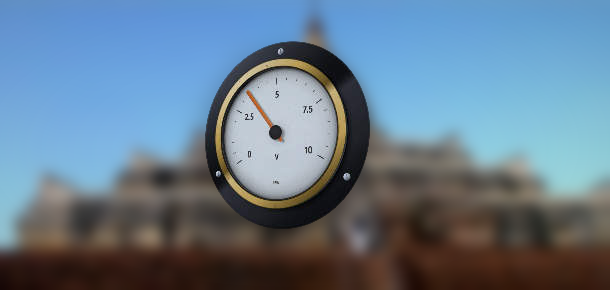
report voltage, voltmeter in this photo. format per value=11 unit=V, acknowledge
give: value=3.5 unit=V
